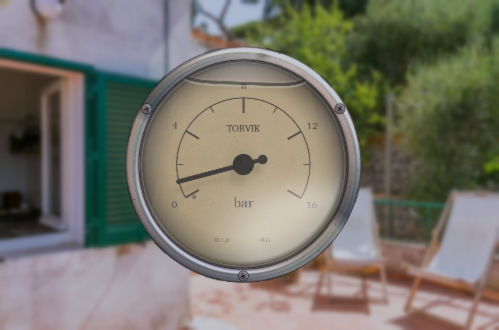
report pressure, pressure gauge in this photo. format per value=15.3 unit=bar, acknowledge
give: value=1 unit=bar
